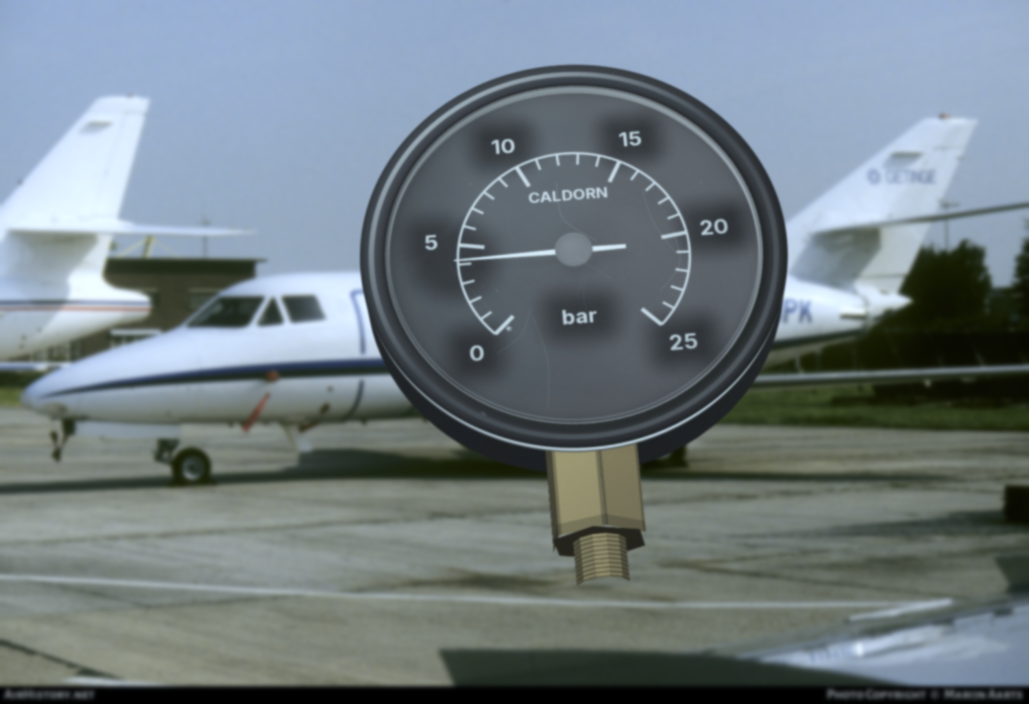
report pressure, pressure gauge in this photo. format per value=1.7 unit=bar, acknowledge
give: value=4 unit=bar
